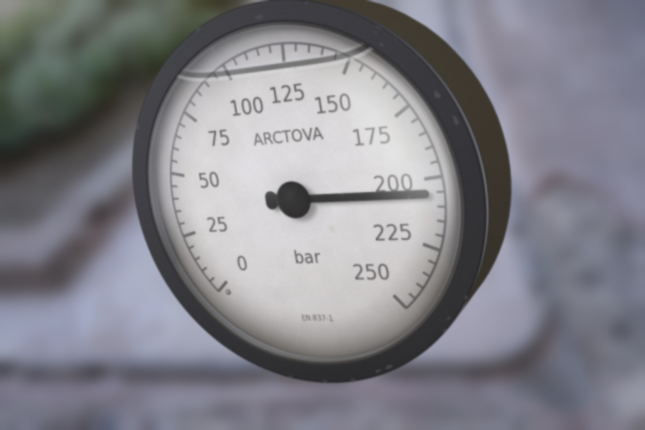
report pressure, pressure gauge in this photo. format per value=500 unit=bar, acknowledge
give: value=205 unit=bar
